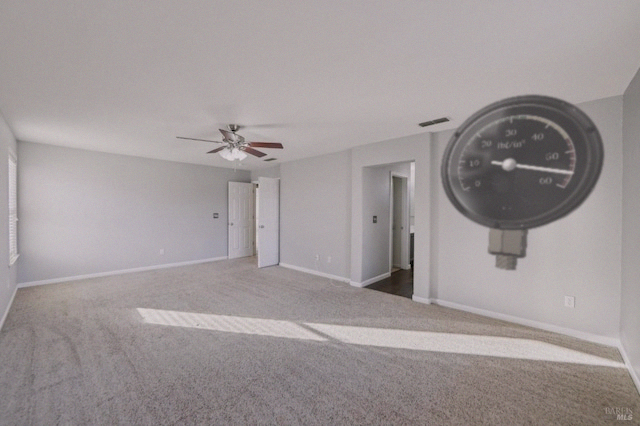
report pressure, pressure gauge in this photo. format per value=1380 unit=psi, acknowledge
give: value=56 unit=psi
